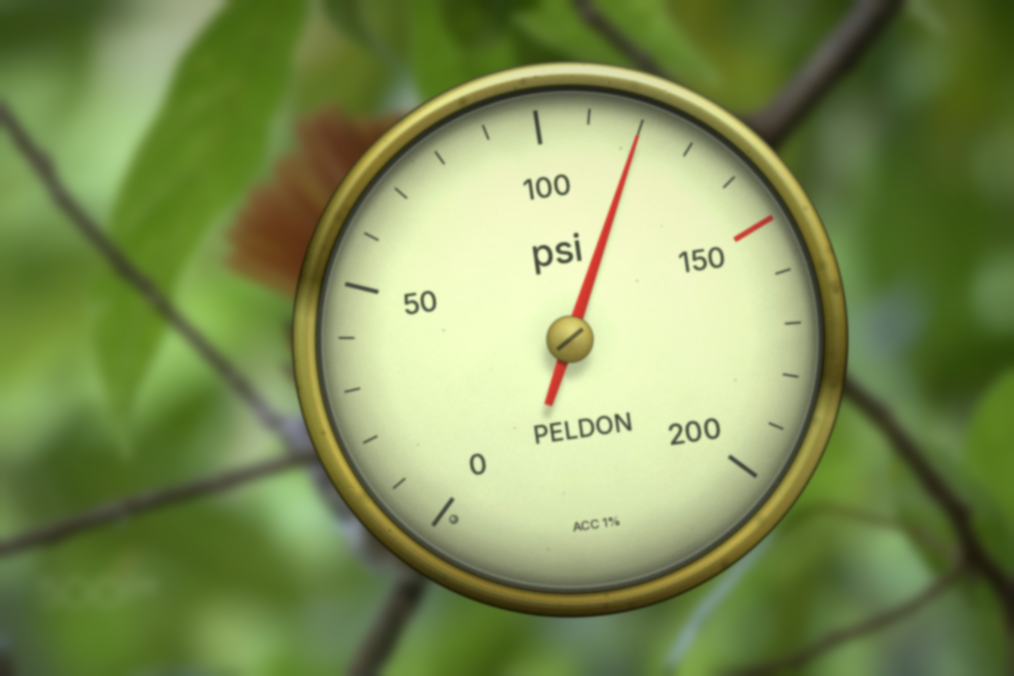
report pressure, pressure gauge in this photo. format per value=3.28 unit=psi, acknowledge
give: value=120 unit=psi
